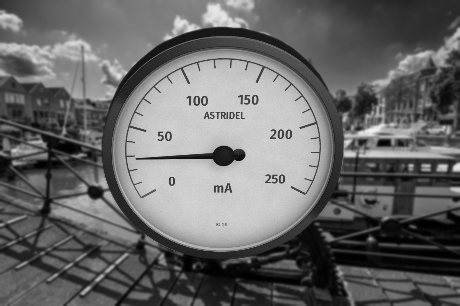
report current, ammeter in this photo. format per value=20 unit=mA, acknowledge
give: value=30 unit=mA
